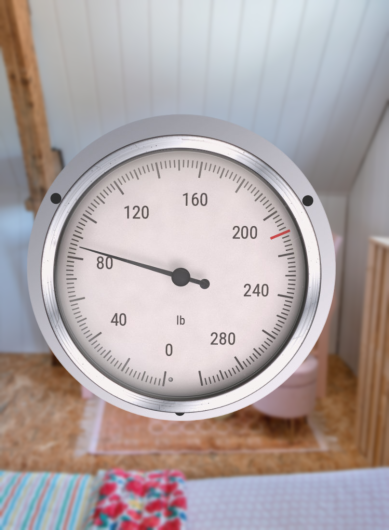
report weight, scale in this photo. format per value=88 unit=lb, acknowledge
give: value=86 unit=lb
